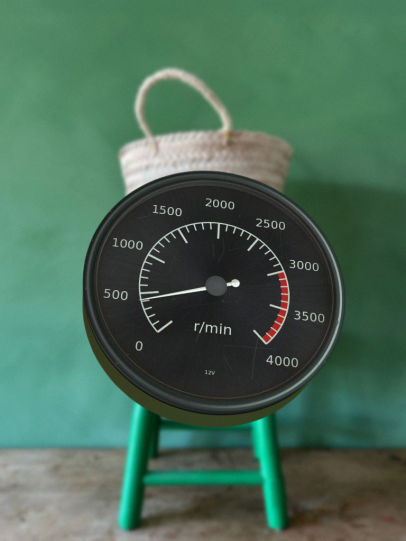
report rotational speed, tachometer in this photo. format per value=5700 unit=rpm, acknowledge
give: value=400 unit=rpm
